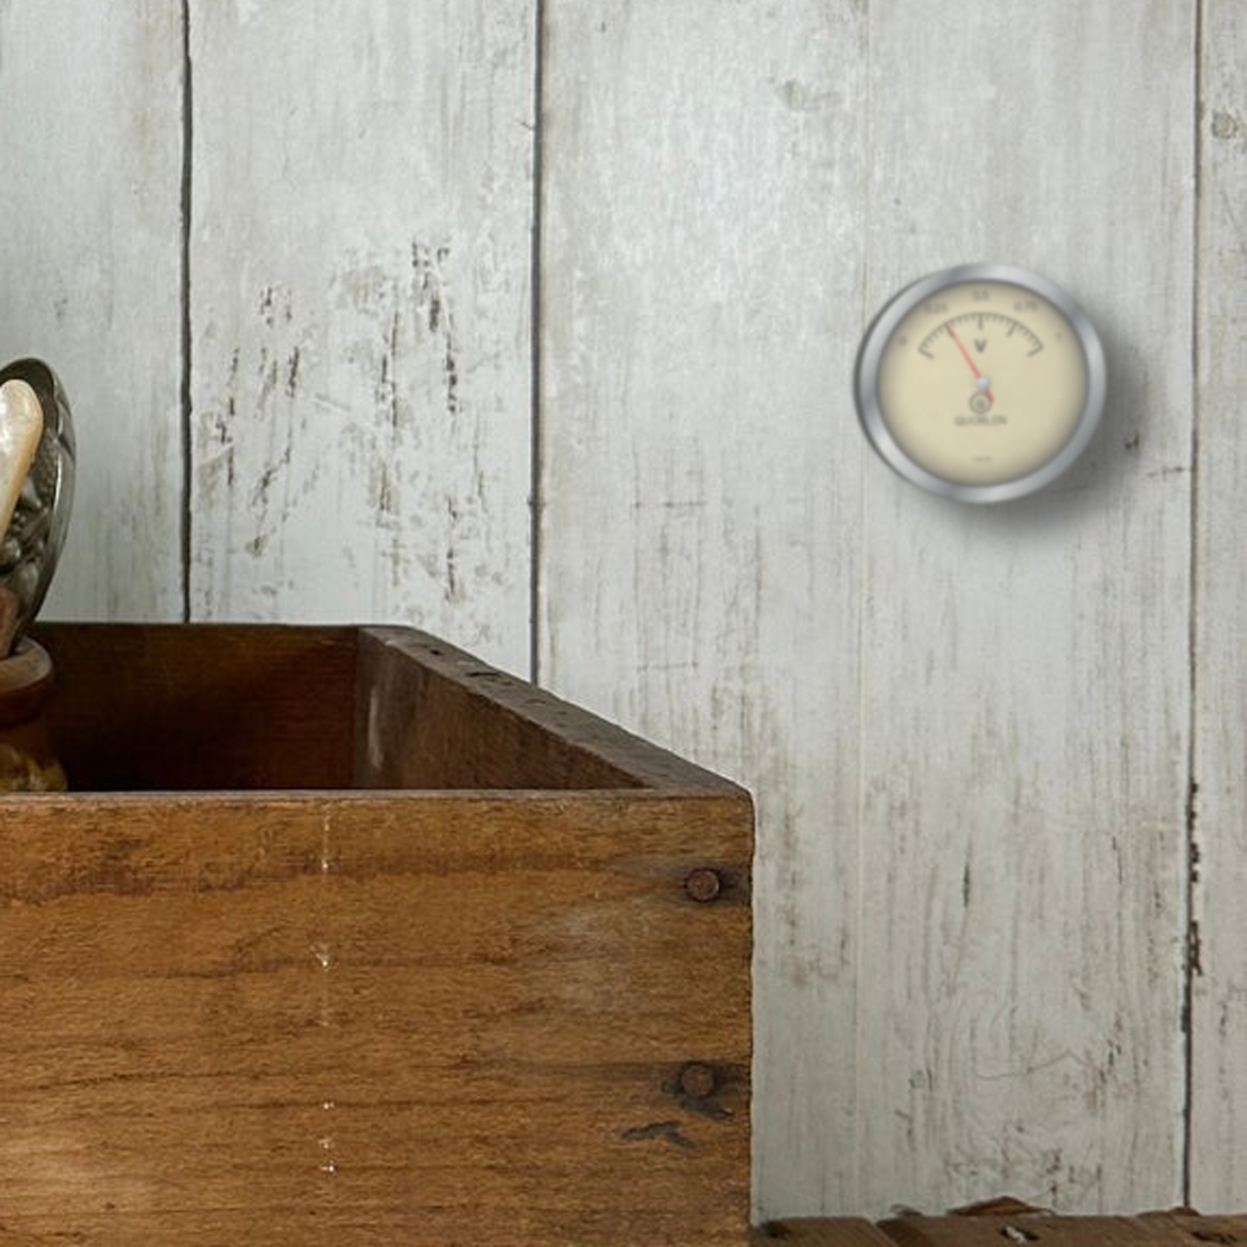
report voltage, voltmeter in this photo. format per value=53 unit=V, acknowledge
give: value=0.25 unit=V
